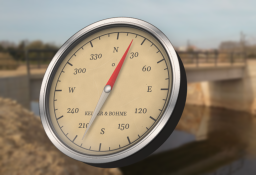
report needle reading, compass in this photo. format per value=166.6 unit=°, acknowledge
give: value=20 unit=°
